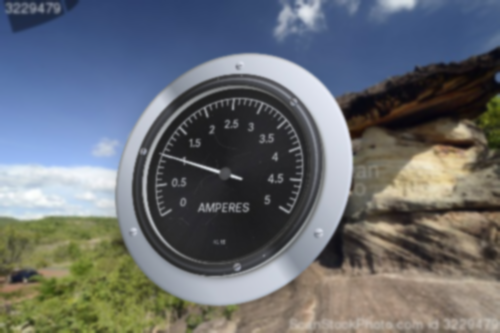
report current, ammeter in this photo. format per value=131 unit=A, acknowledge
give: value=1 unit=A
